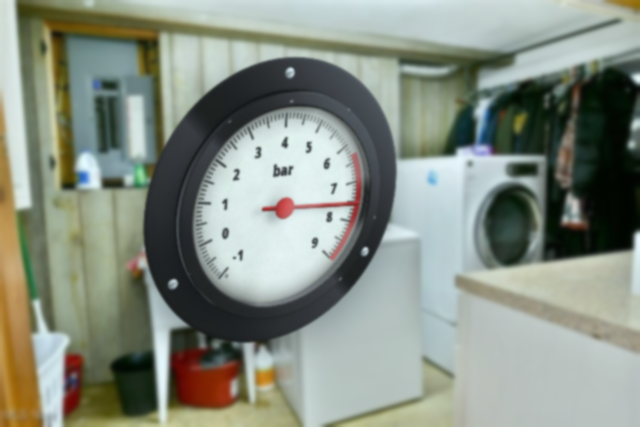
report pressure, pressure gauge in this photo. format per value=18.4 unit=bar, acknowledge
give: value=7.5 unit=bar
